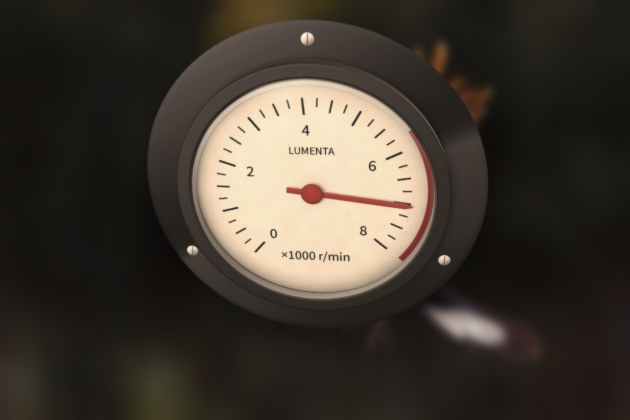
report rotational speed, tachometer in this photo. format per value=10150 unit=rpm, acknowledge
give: value=7000 unit=rpm
